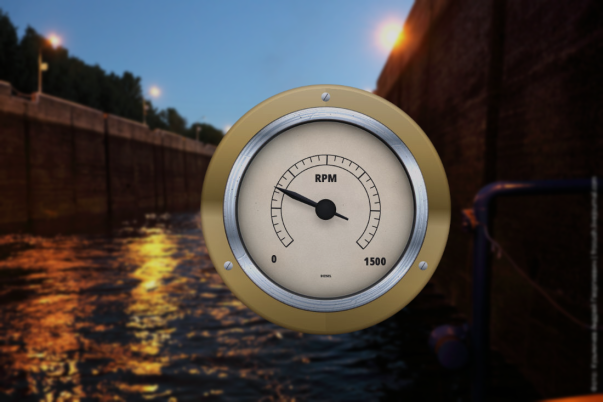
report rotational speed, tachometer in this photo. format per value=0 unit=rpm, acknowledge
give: value=375 unit=rpm
